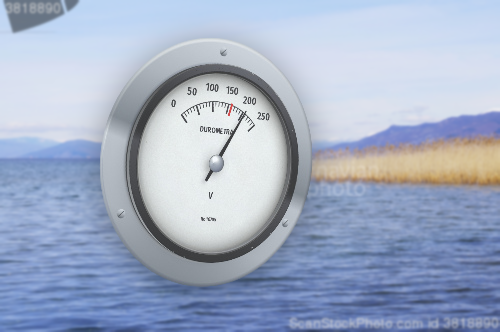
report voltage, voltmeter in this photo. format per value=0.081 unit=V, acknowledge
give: value=200 unit=V
